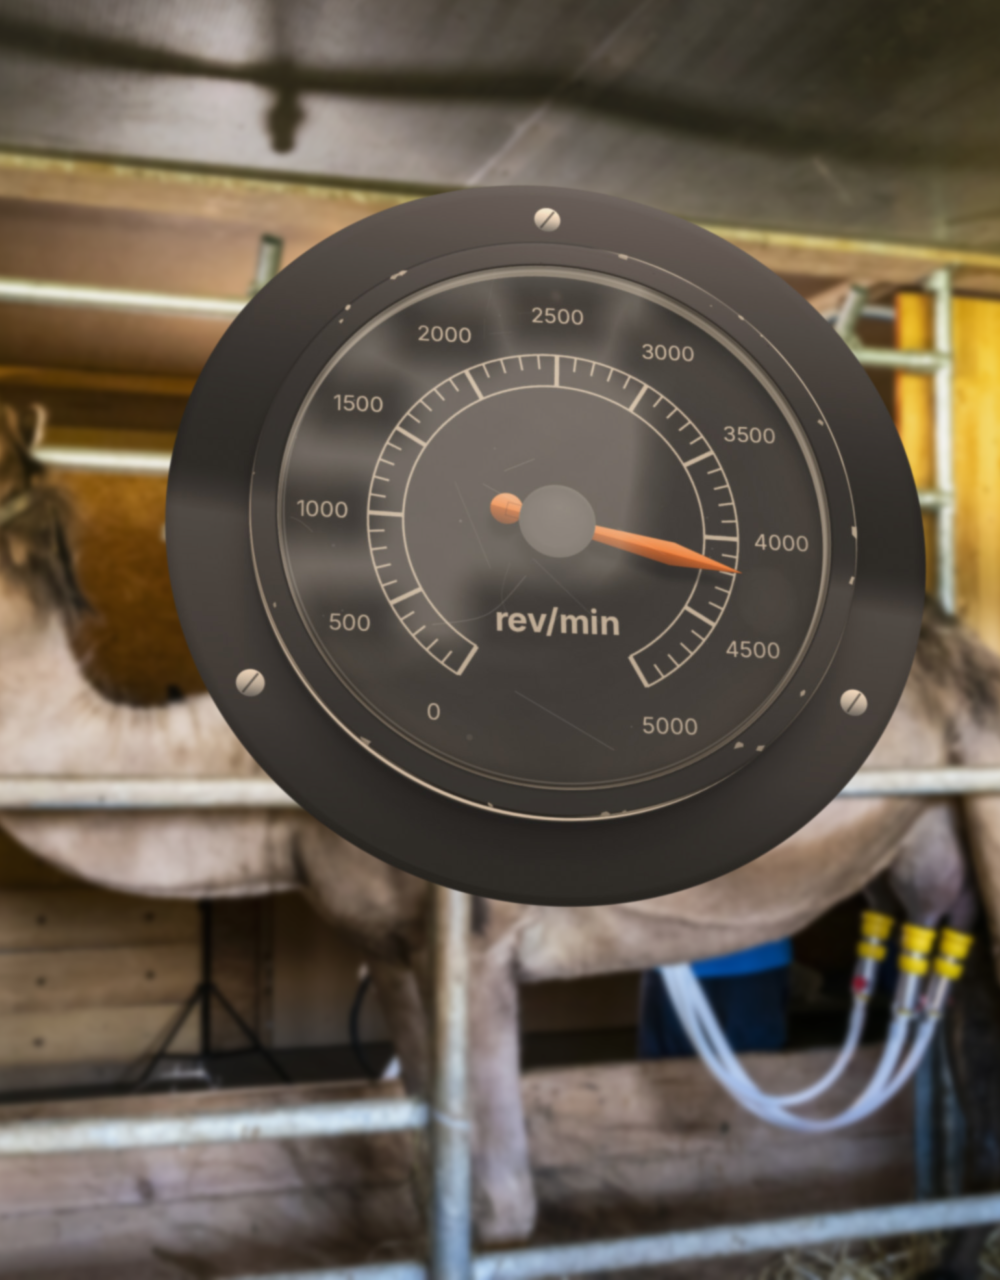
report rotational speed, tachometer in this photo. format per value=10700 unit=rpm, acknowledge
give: value=4200 unit=rpm
